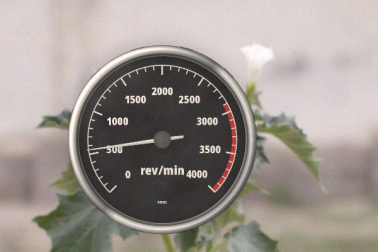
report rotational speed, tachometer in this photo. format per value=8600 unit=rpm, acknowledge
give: value=550 unit=rpm
